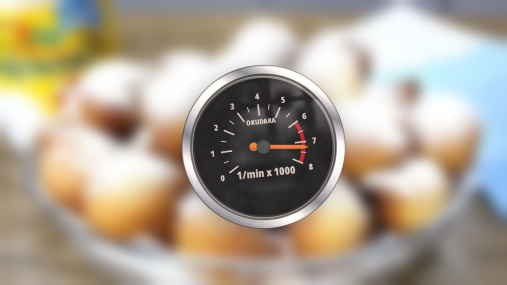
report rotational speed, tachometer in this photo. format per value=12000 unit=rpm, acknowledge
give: value=7250 unit=rpm
